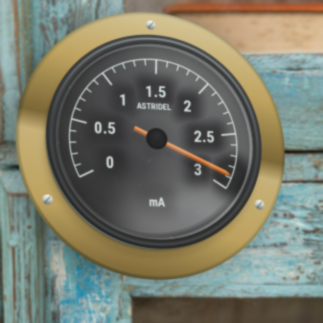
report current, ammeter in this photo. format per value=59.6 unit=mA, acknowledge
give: value=2.9 unit=mA
